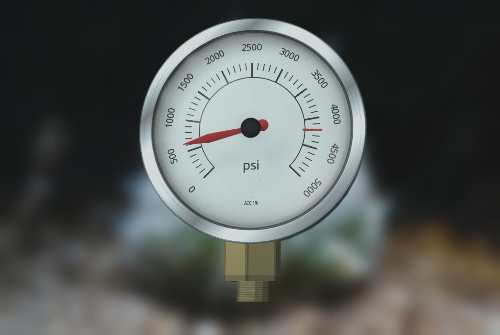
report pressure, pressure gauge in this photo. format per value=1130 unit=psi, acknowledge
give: value=600 unit=psi
